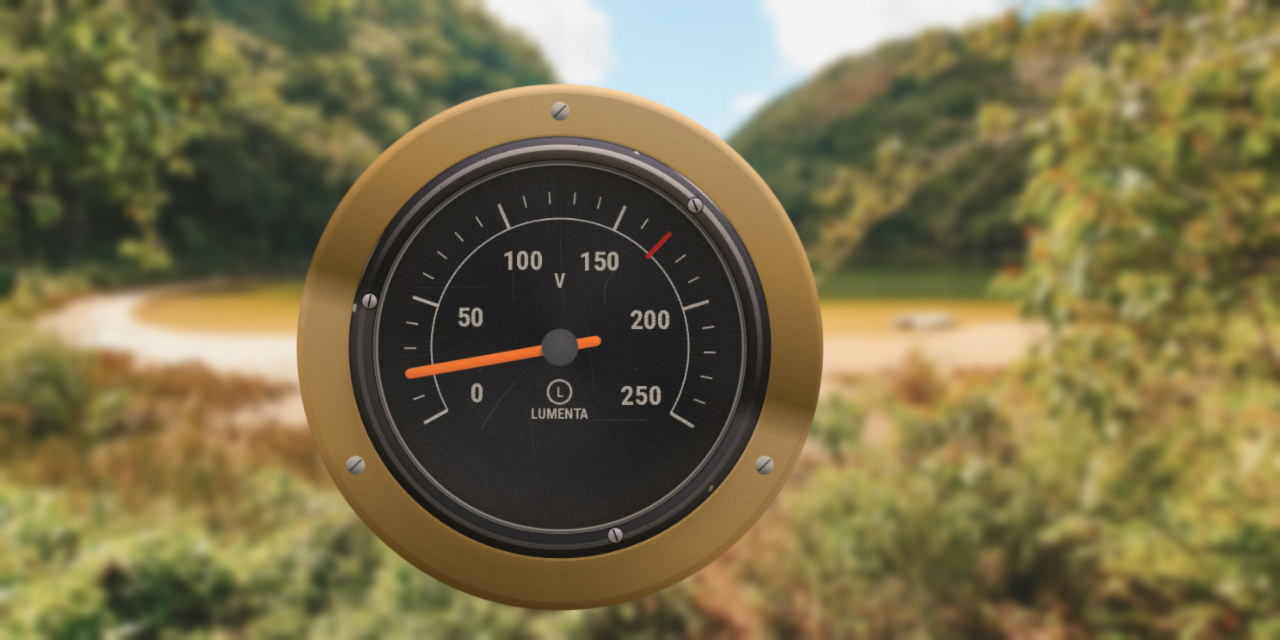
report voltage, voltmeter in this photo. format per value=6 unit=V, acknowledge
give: value=20 unit=V
